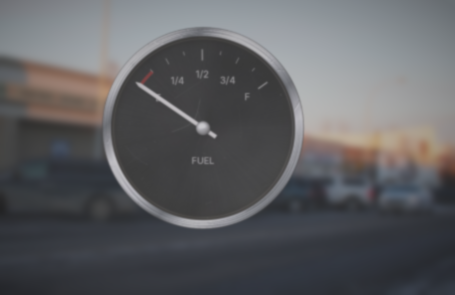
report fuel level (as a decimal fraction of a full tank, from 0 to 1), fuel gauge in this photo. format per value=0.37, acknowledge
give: value=0
